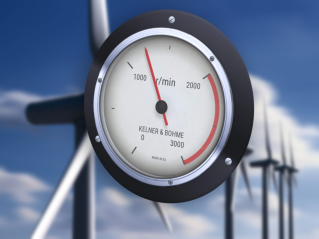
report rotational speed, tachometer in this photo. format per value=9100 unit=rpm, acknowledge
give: value=1250 unit=rpm
